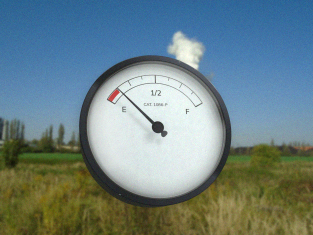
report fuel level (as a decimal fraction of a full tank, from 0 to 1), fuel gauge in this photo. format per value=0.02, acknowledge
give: value=0.125
